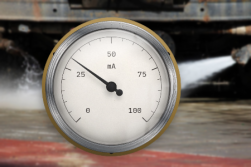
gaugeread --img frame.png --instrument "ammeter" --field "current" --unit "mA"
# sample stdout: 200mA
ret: 30mA
